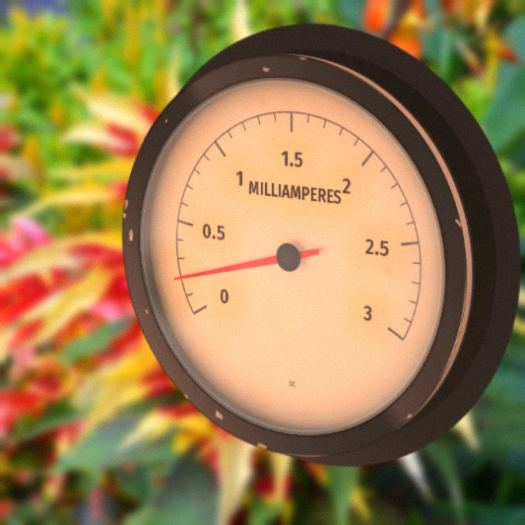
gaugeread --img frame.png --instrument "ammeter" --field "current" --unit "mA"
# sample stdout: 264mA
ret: 0.2mA
